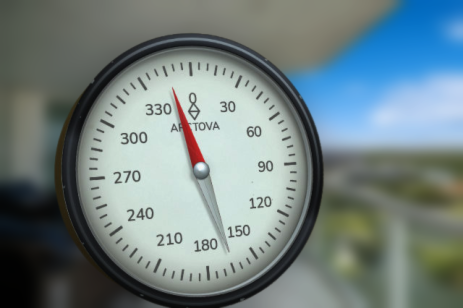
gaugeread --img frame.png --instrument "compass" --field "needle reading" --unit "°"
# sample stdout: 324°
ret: 345°
